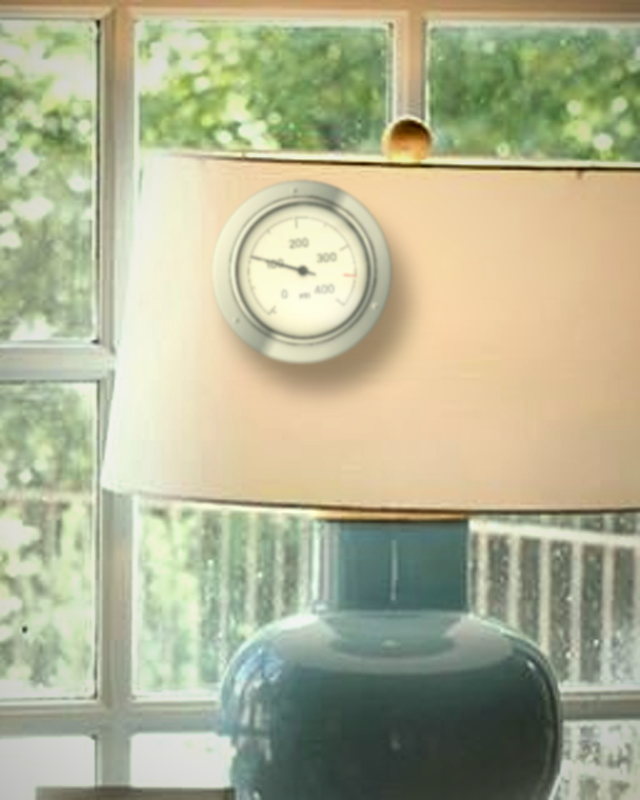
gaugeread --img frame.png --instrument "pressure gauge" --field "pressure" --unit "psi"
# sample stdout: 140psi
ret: 100psi
